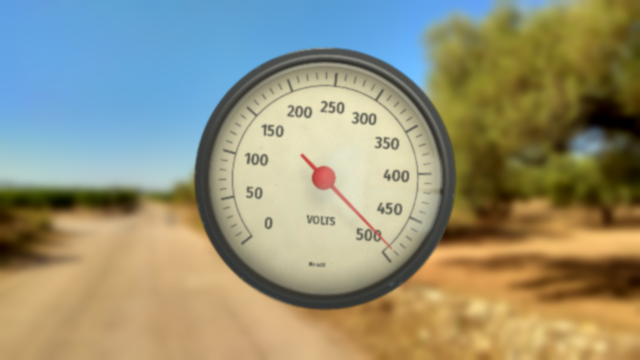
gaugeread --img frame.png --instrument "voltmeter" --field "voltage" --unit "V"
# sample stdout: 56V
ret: 490V
